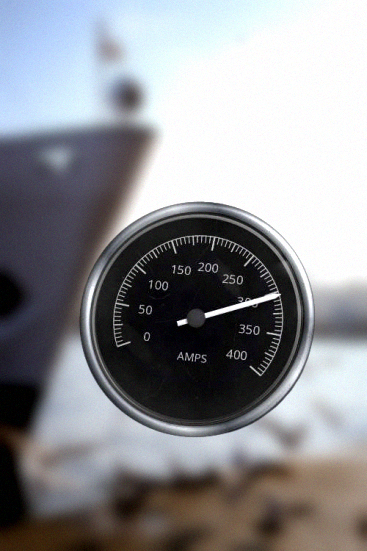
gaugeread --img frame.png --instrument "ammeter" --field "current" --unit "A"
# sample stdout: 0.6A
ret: 305A
